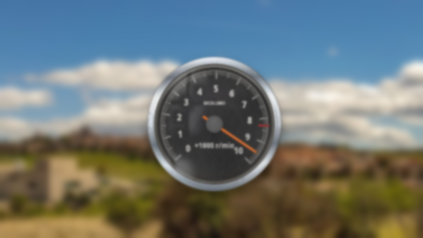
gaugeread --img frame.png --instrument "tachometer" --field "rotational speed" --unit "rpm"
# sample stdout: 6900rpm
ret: 9500rpm
